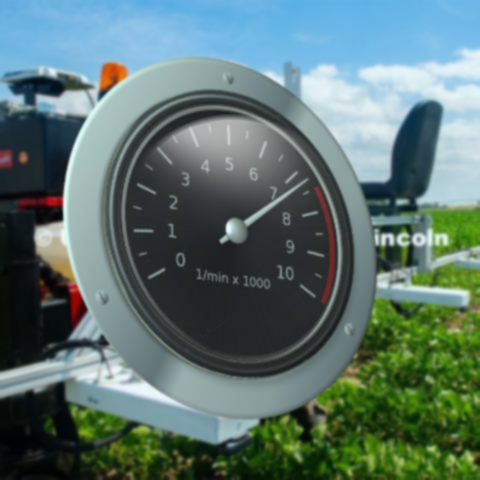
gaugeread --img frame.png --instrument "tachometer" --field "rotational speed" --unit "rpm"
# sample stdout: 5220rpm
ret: 7250rpm
